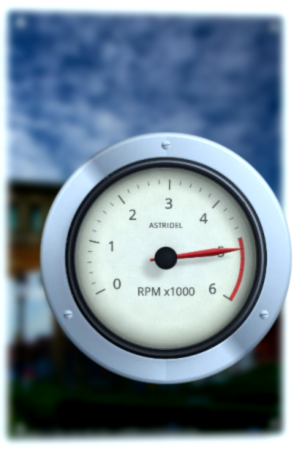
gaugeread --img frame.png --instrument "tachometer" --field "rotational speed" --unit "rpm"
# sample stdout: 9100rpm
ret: 5000rpm
